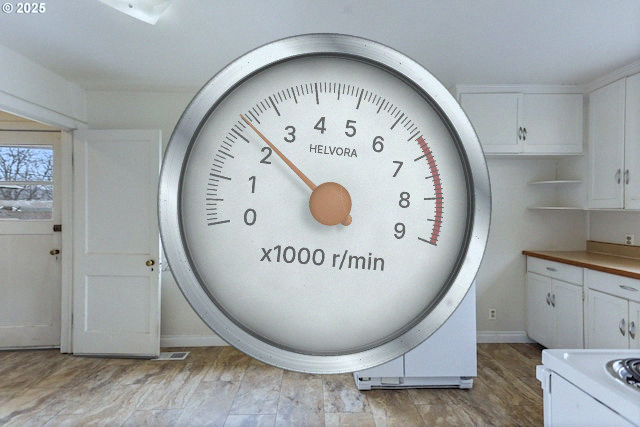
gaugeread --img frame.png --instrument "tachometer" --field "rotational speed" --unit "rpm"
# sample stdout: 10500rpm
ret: 2300rpm
